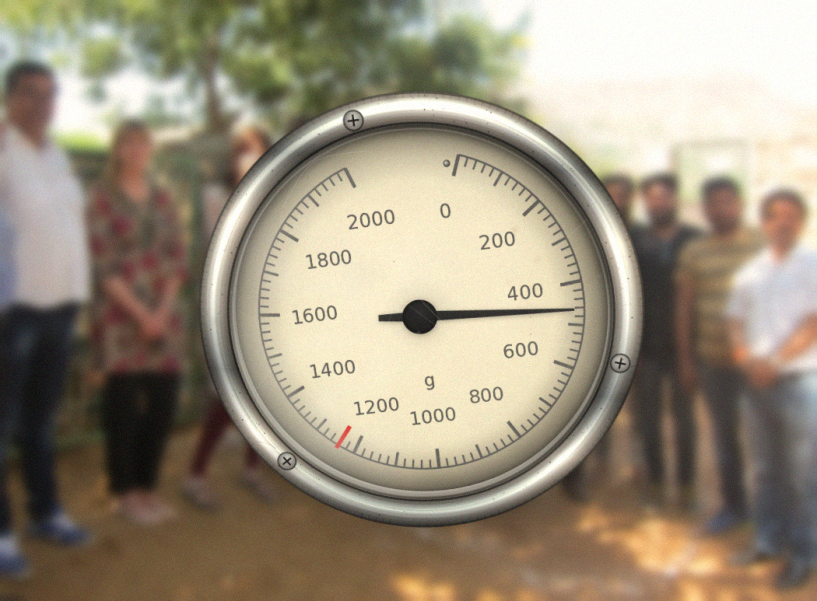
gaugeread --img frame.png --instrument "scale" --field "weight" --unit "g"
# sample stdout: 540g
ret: 460g
